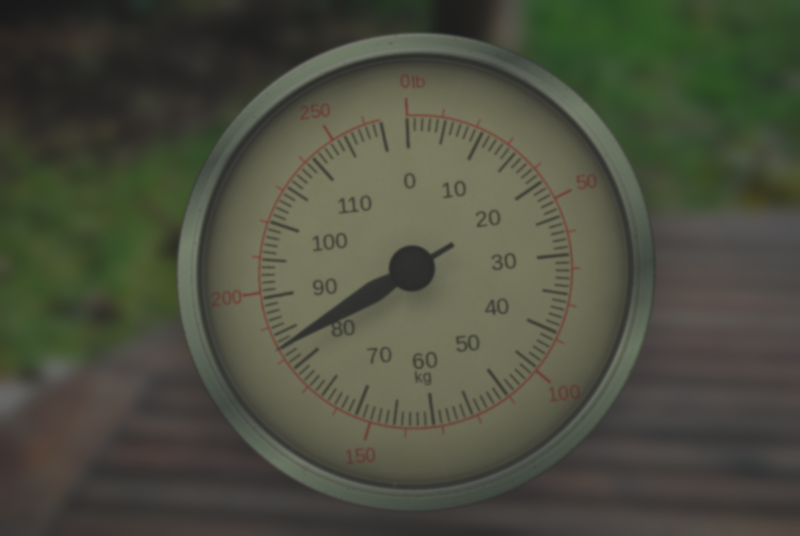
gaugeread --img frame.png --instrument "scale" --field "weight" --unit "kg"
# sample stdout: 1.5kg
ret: 83kg
